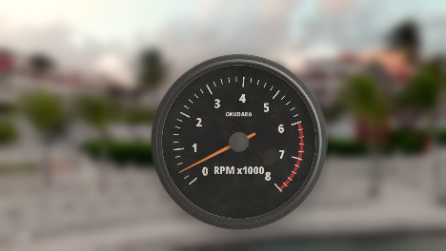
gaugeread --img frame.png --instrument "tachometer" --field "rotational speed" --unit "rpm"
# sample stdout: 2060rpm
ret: 400rpm
